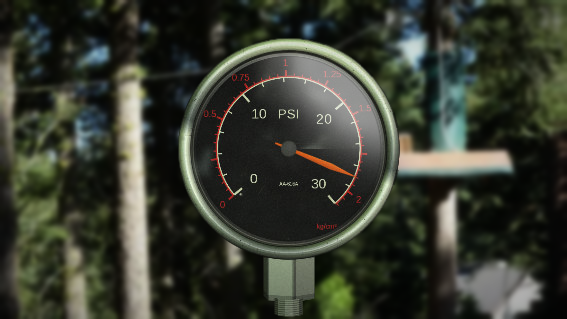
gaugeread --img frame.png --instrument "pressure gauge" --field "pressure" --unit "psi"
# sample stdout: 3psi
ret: 27psi
